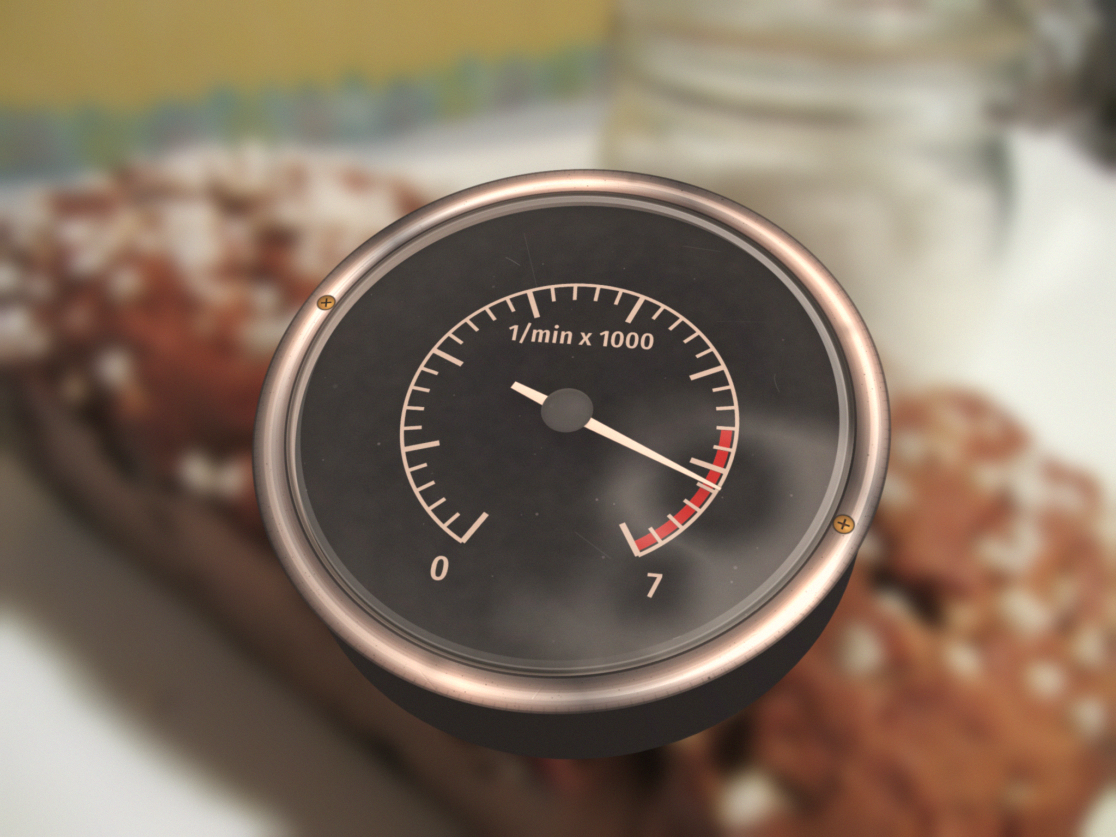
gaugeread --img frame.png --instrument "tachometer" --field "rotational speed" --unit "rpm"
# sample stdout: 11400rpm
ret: 6200rpm
